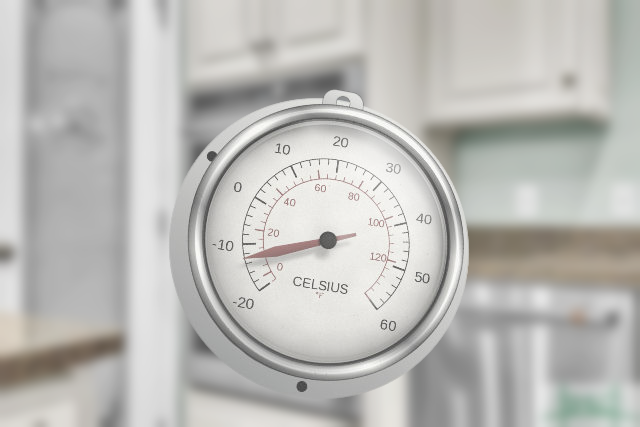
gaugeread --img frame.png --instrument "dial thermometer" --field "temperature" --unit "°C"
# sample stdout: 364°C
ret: -13°C
